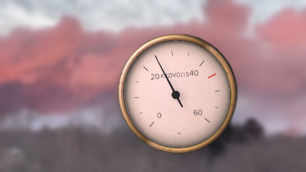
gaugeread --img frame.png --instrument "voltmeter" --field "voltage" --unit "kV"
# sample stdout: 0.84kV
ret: 25kV
